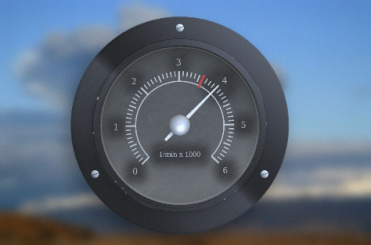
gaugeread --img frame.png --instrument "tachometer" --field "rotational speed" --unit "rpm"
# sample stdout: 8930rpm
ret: 4000rpm
